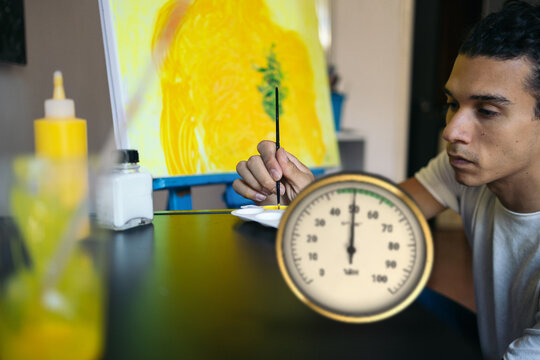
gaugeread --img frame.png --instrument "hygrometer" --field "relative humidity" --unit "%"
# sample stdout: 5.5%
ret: 50%
